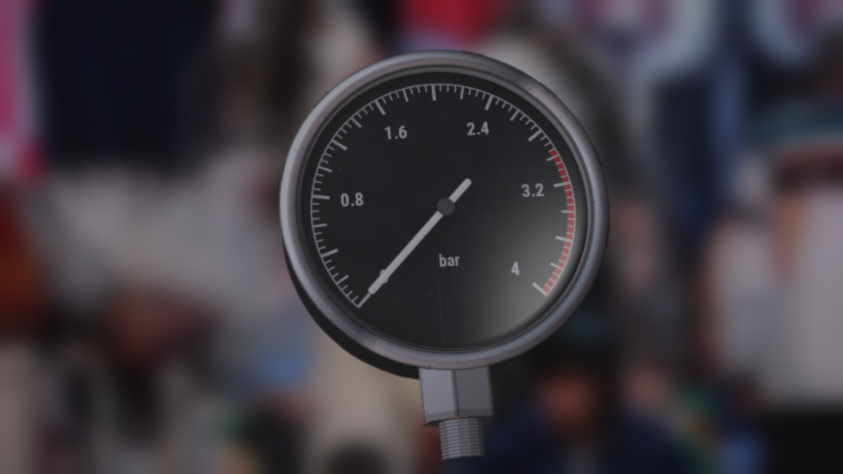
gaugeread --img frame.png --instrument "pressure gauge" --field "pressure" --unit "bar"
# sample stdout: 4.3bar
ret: 0bar
